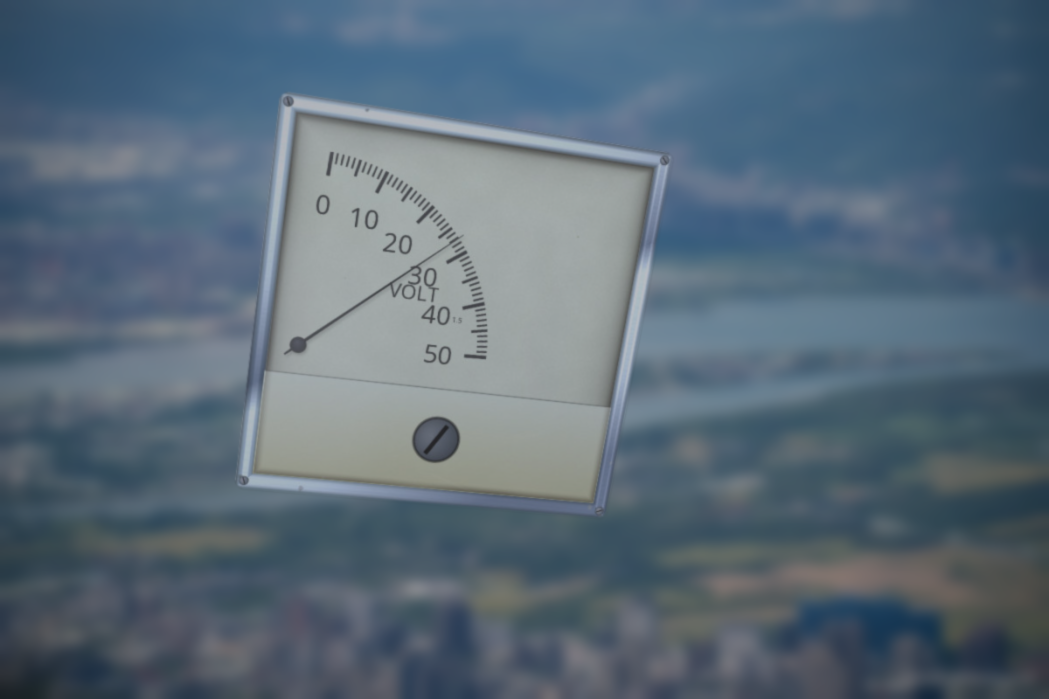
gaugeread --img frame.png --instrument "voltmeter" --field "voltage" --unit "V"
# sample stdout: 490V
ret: 27V
